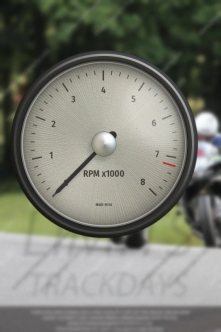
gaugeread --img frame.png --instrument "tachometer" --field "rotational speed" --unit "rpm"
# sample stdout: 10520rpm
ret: 0rpm
